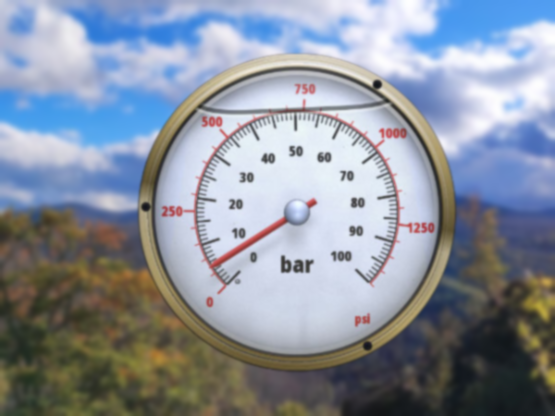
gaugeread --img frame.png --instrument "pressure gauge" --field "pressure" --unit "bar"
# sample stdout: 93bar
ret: 5bar
